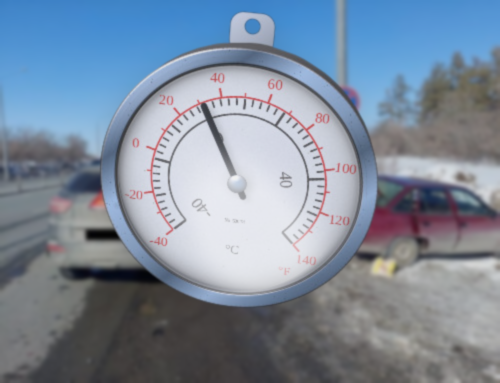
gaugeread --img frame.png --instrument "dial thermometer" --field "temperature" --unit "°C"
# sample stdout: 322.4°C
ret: 0°C
